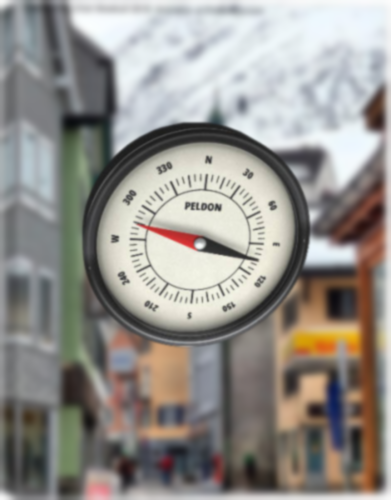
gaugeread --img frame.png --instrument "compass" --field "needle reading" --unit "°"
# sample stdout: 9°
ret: 285°
